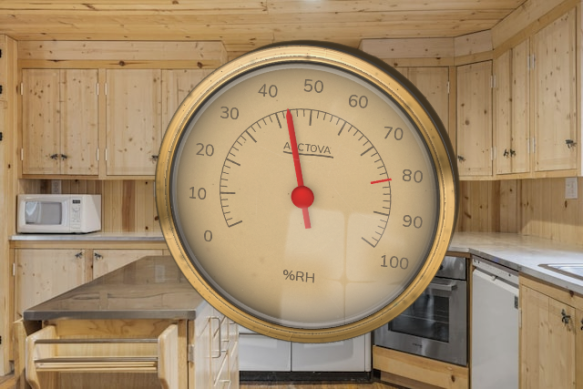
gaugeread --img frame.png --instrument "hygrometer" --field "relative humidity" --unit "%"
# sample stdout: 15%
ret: 44%
